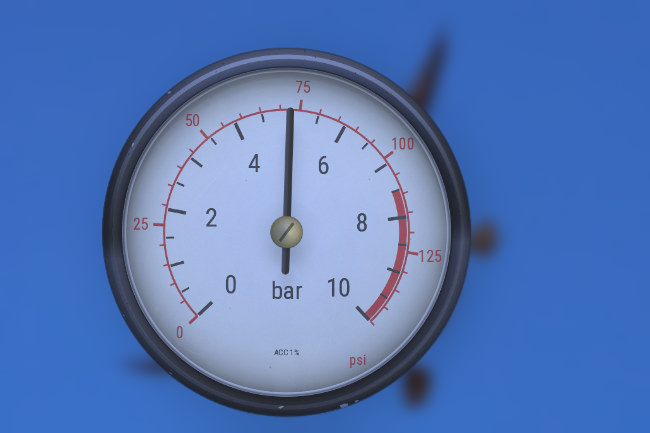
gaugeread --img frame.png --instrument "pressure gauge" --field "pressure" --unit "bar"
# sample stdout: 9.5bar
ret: 5bar
